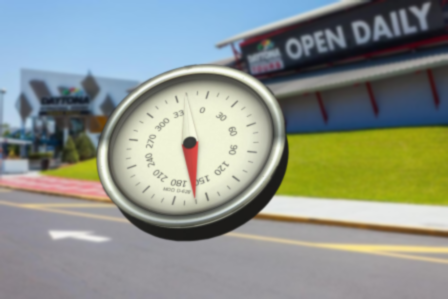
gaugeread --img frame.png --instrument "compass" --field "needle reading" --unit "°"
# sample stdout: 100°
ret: 160°
